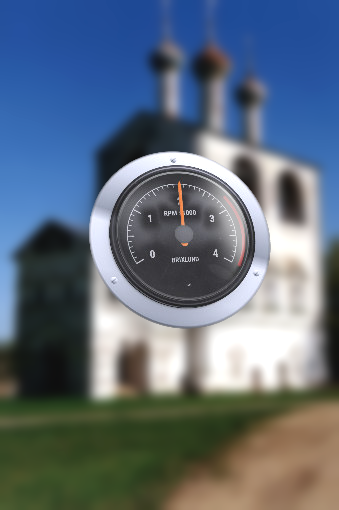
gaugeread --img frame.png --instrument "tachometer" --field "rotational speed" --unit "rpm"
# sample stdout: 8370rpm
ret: 2000rpm
